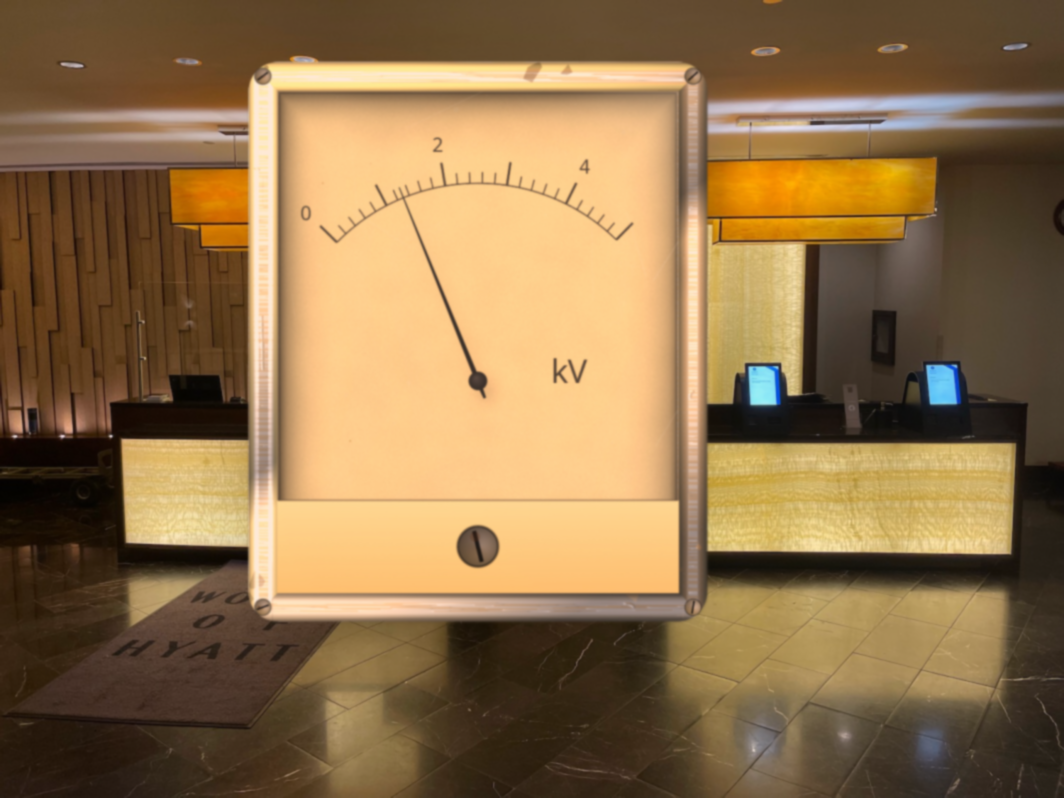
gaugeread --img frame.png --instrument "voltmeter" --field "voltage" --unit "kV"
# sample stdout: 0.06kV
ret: 1.3kV
